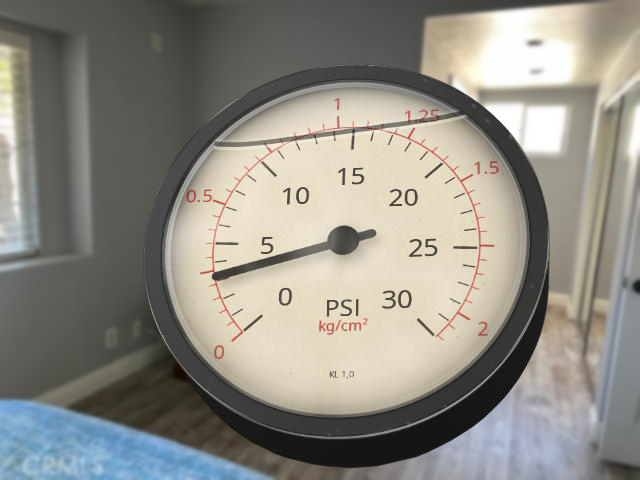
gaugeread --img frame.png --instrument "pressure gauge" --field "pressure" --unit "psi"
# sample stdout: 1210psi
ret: 3psi
